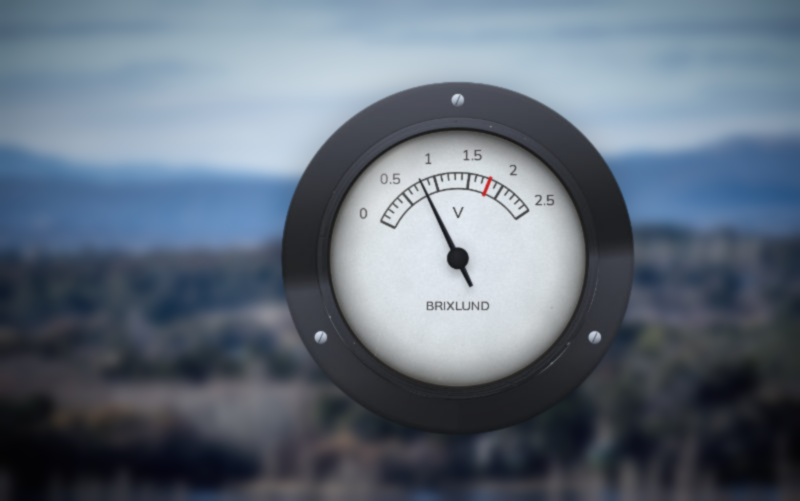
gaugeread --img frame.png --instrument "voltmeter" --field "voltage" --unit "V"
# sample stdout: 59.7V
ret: 0.8V
